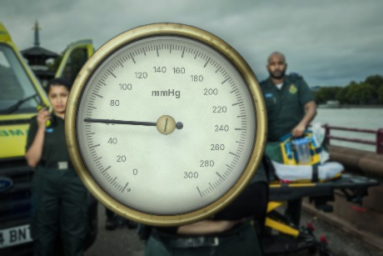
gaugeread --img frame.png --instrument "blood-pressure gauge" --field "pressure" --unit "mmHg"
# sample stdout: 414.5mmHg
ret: 60mmHg
